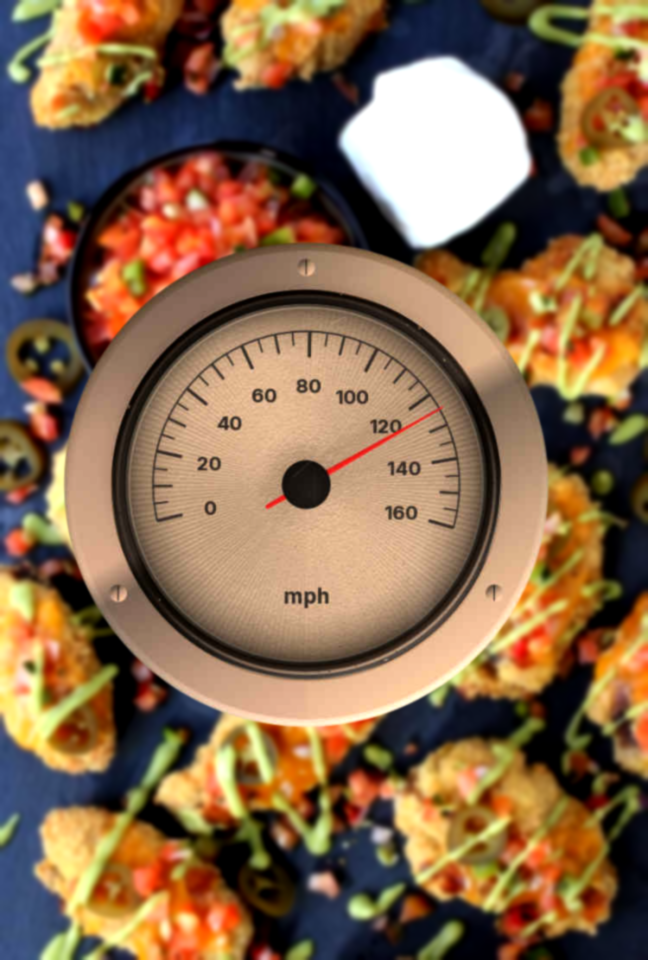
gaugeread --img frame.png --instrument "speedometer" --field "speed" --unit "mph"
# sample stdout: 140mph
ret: 125mph
